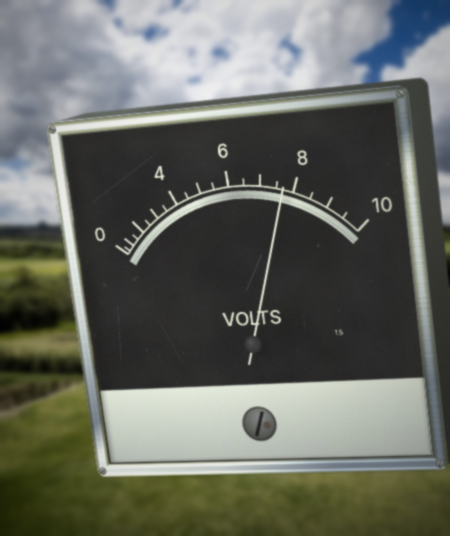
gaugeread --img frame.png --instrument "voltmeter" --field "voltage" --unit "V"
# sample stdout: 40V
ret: 7.75V
